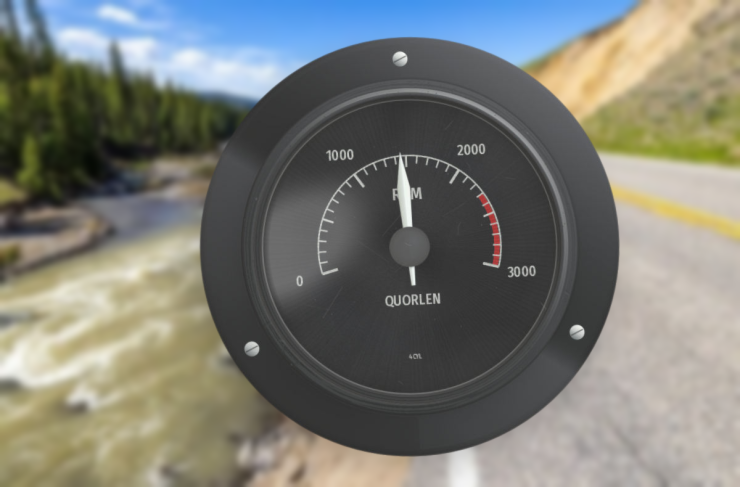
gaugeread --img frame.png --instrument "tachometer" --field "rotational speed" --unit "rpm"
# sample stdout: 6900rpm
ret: 1450rpm
